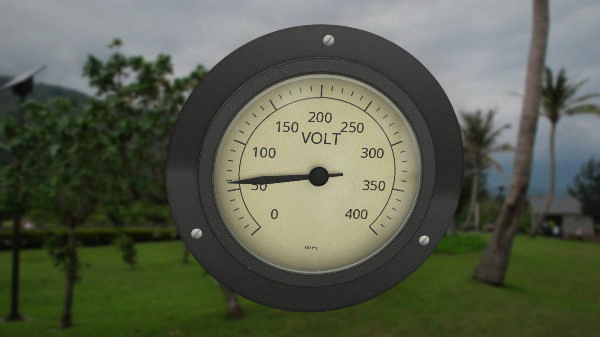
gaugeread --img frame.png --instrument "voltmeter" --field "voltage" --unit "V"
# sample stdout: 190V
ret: 60V
